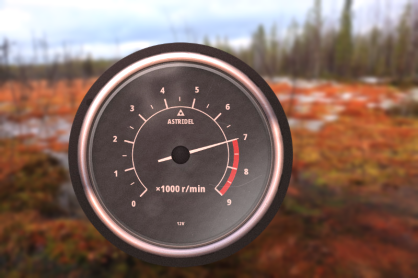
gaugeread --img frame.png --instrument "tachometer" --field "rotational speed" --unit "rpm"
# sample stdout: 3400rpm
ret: 7000rpm
